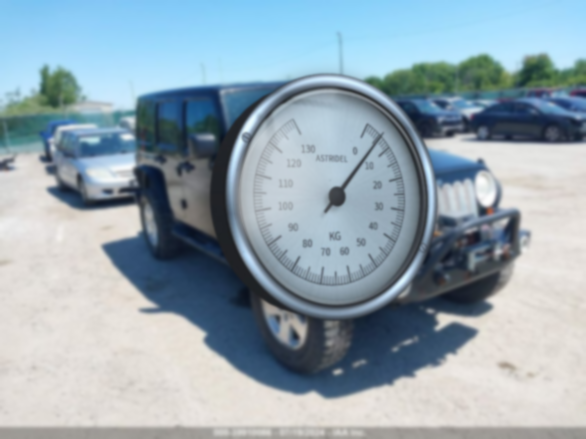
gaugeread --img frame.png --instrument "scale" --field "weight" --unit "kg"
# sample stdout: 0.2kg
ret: 5kg
